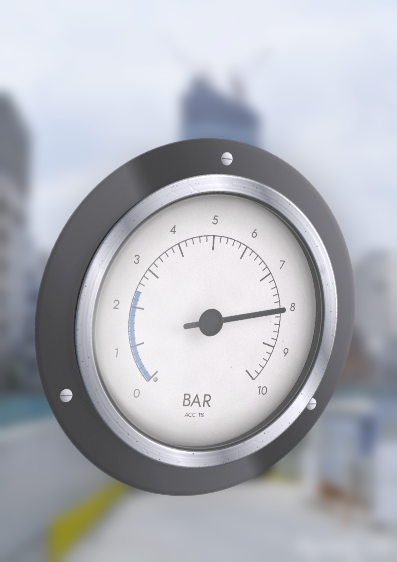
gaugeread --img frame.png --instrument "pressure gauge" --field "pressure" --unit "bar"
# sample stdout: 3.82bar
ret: 8bar
